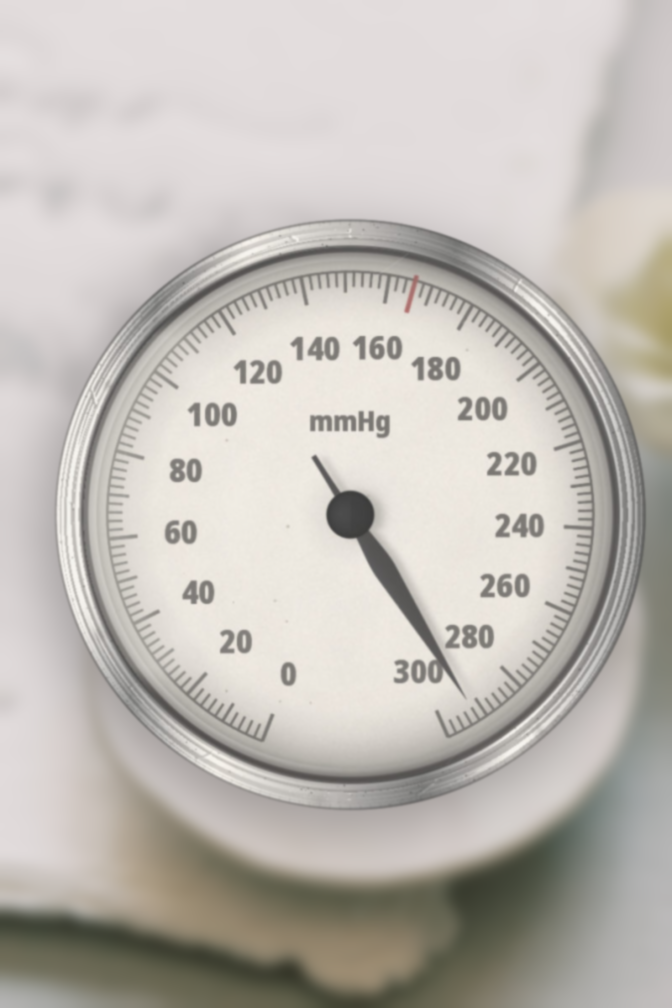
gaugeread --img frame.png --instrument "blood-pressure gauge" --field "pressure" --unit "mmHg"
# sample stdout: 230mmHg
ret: 292mmHg
